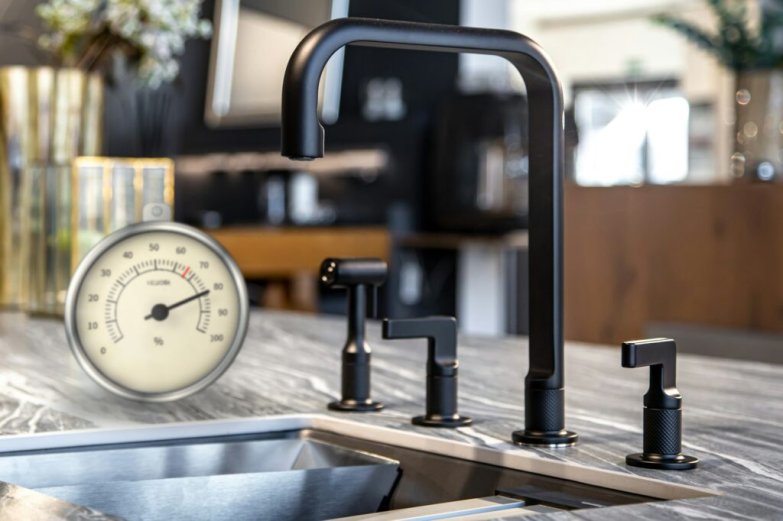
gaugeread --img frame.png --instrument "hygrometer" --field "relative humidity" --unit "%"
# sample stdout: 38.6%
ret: 80%
